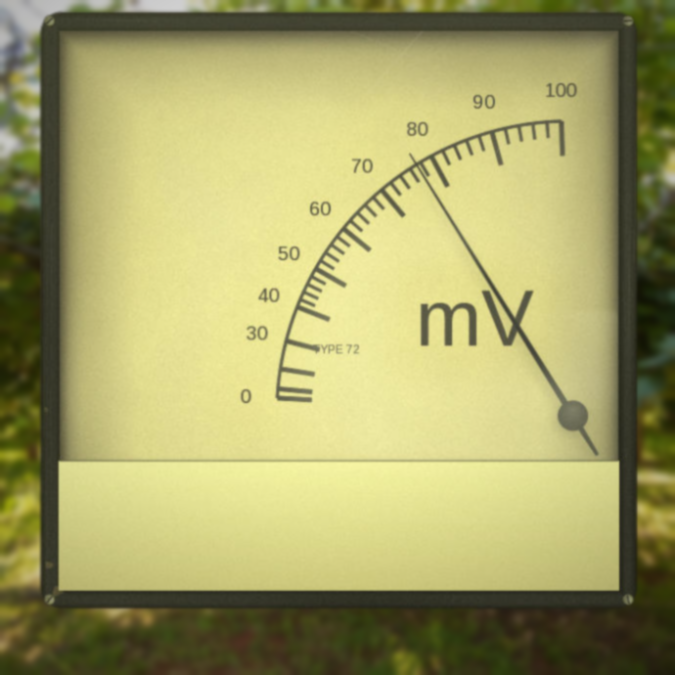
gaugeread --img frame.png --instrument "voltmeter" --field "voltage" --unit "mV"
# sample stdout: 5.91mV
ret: 77mV
